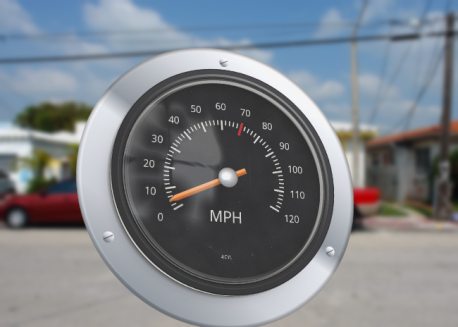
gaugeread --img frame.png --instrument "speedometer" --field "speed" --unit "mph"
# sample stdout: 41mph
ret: 4mph
